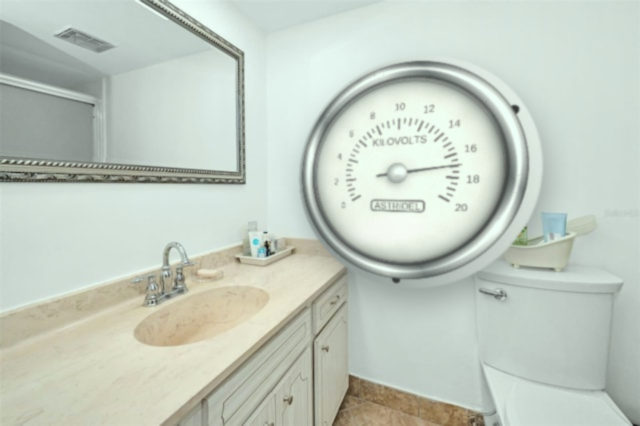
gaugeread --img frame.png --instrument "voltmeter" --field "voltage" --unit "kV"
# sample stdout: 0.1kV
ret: 17kV
